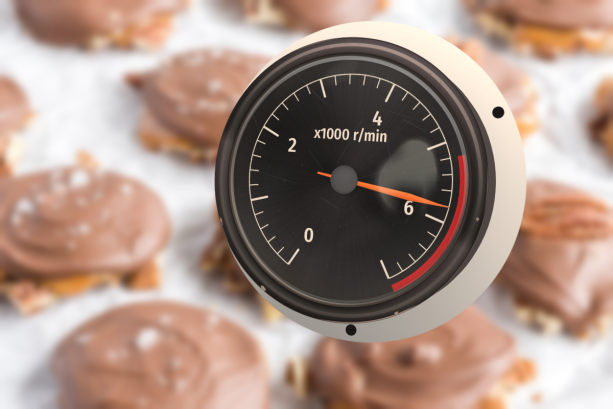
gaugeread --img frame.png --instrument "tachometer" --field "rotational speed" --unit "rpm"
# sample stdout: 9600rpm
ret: 5800rpm
